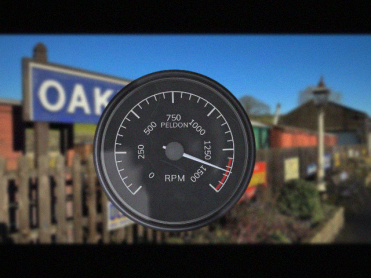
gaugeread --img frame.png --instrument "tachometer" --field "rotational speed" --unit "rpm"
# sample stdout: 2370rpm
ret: 1375rpm
